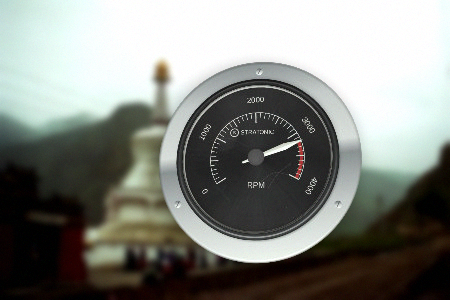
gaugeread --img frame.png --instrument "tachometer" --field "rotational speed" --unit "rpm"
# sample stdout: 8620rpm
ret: 3200rpm
